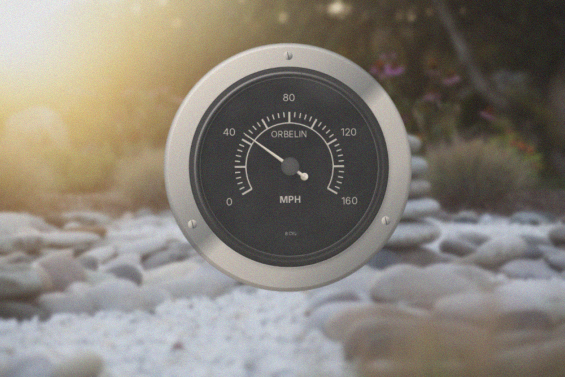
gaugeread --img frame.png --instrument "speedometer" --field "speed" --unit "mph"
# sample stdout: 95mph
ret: 44mph
